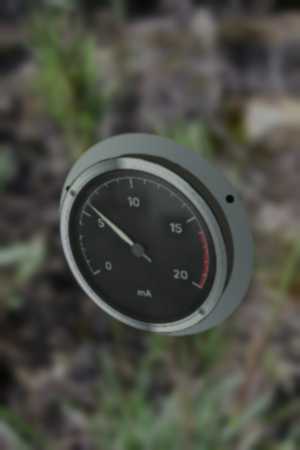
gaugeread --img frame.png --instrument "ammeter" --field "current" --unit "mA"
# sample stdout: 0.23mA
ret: 6mA
